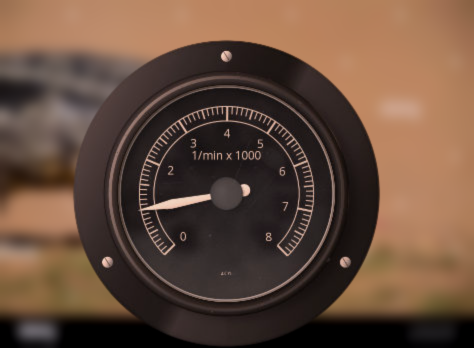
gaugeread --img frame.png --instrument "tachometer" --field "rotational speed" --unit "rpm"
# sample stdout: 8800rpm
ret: 1000rpm
